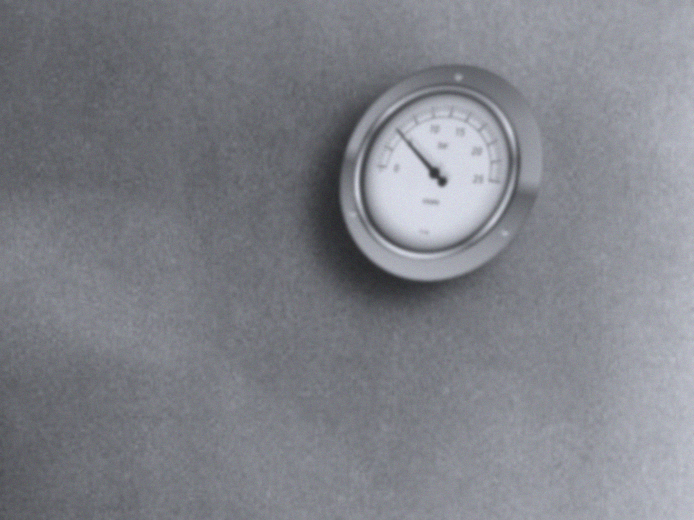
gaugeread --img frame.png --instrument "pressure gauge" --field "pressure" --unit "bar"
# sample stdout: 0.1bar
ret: 5bar
